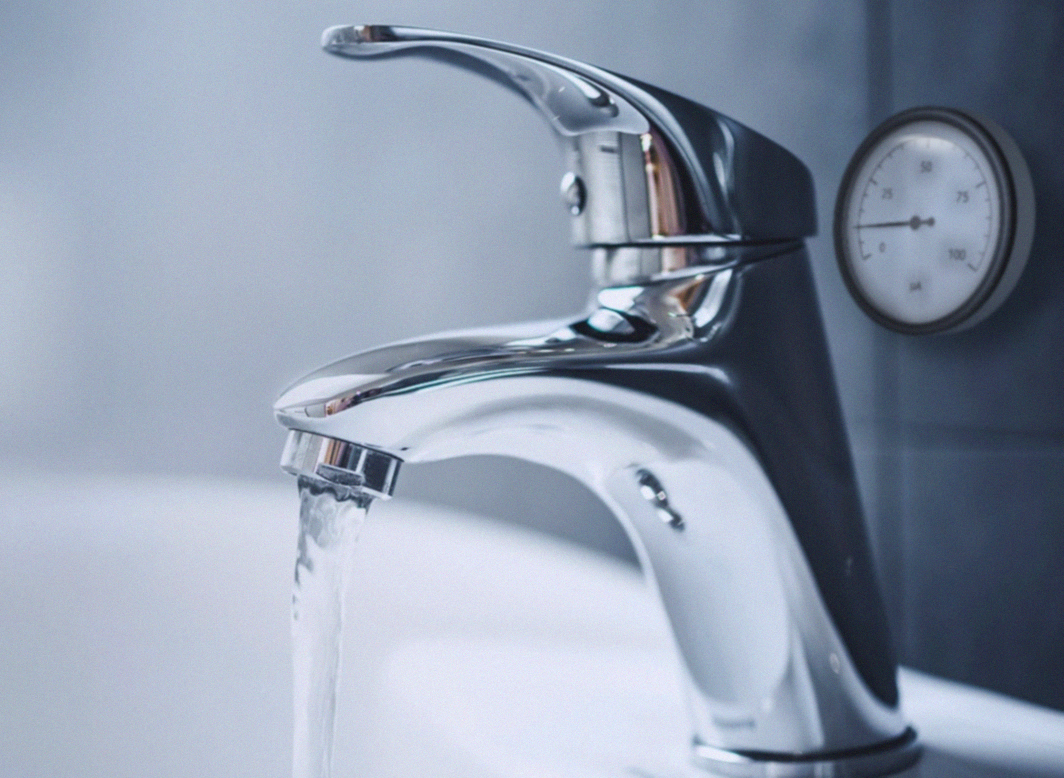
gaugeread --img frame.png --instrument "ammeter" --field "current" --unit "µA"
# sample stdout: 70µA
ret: 10µA
